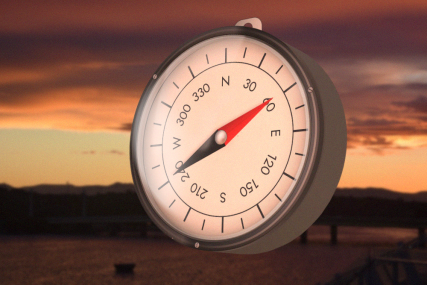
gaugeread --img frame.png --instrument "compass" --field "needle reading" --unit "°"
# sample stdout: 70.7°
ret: 60°
